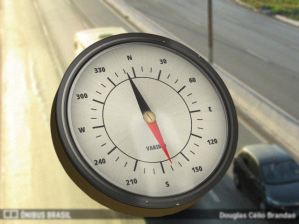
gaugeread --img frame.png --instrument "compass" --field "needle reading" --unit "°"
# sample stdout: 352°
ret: 170°
